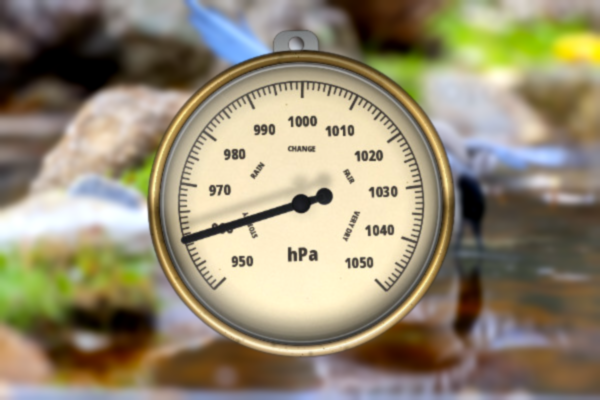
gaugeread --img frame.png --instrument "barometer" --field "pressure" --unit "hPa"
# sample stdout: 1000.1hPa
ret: 960hPa
